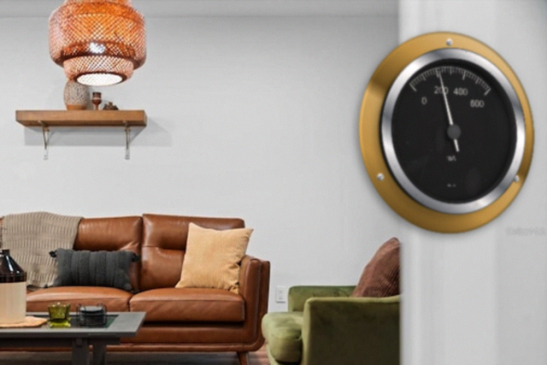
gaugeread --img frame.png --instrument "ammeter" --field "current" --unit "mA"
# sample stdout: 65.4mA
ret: 200mA
